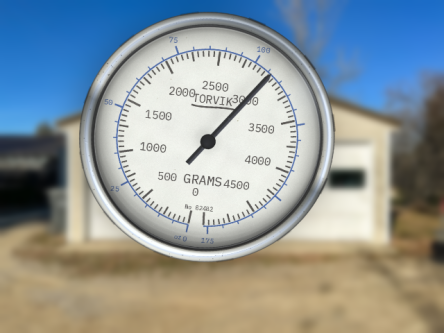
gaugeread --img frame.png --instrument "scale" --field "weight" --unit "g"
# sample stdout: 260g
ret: 3000g
